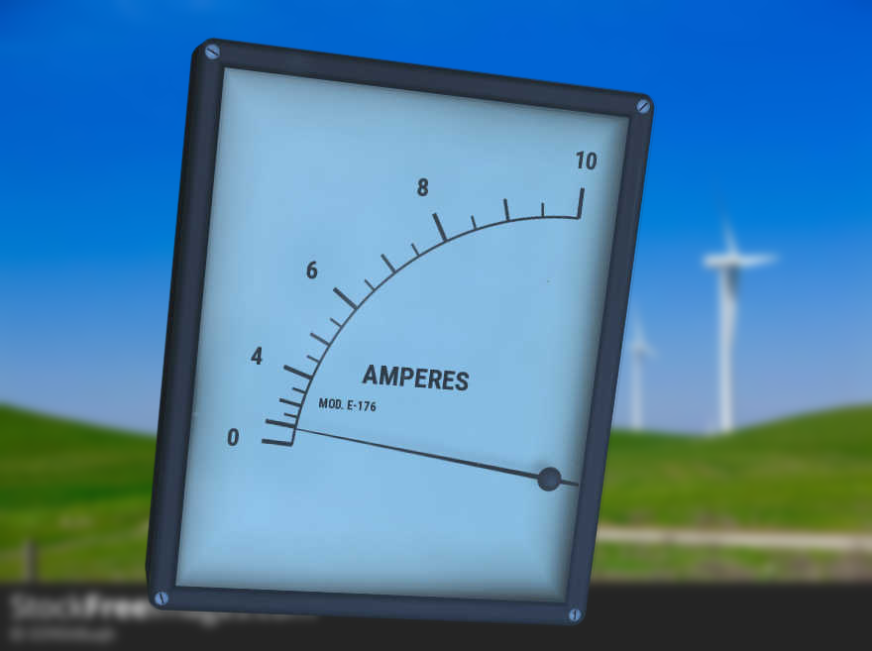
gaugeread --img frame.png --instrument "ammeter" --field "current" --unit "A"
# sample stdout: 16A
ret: 2A
